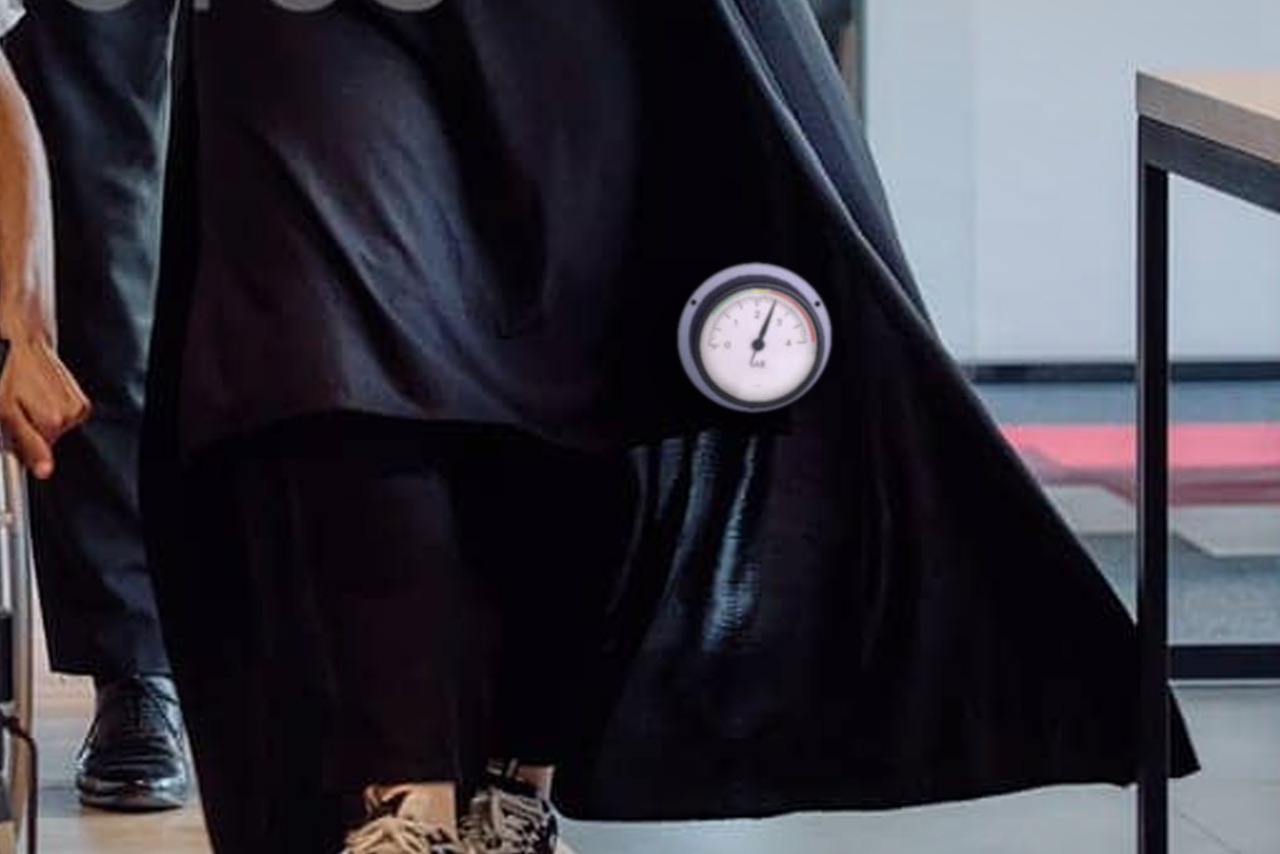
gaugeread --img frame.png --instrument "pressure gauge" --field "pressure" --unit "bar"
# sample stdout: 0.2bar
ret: 2.5bar
